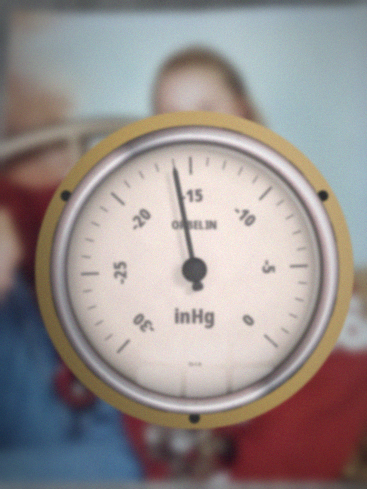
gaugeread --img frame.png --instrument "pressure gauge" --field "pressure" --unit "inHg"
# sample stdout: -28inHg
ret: -16inHg
